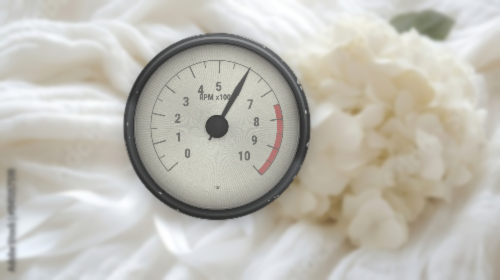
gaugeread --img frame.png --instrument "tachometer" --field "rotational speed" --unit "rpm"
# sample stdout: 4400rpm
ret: 6000rpm
